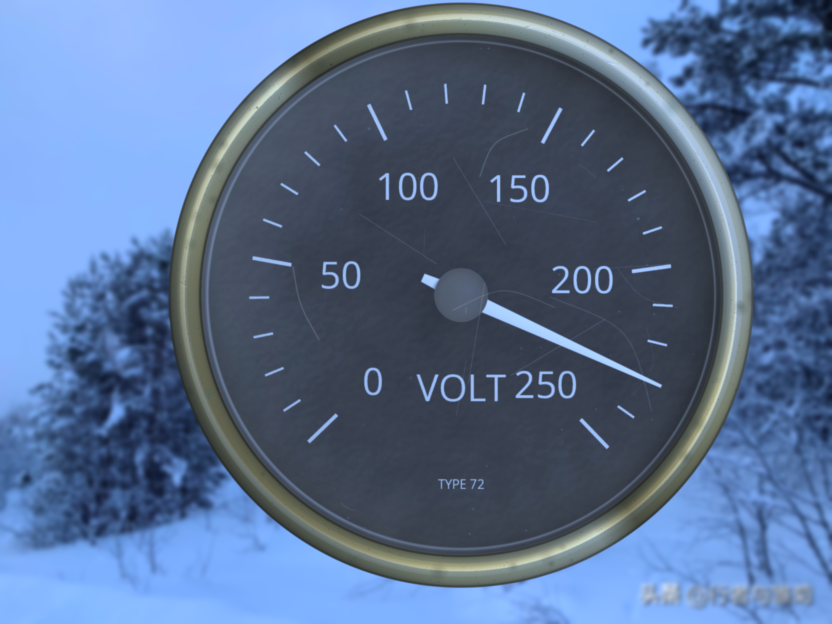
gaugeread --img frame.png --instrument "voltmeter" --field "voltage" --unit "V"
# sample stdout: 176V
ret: 230V
